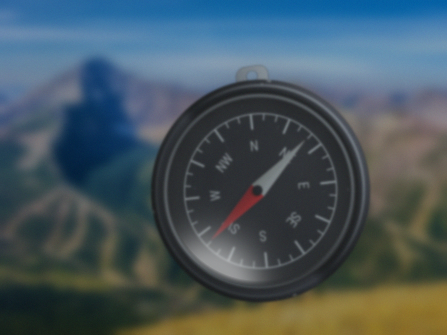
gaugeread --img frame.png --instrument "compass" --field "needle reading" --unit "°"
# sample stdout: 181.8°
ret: 230°
